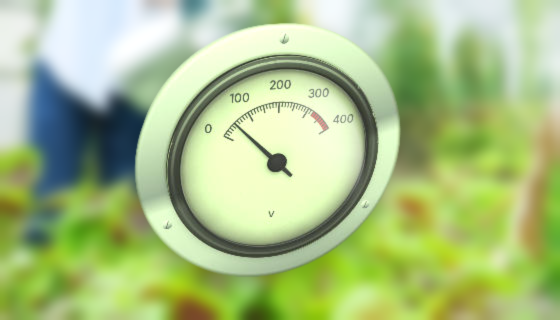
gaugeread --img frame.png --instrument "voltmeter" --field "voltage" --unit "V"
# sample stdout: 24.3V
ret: 50V
